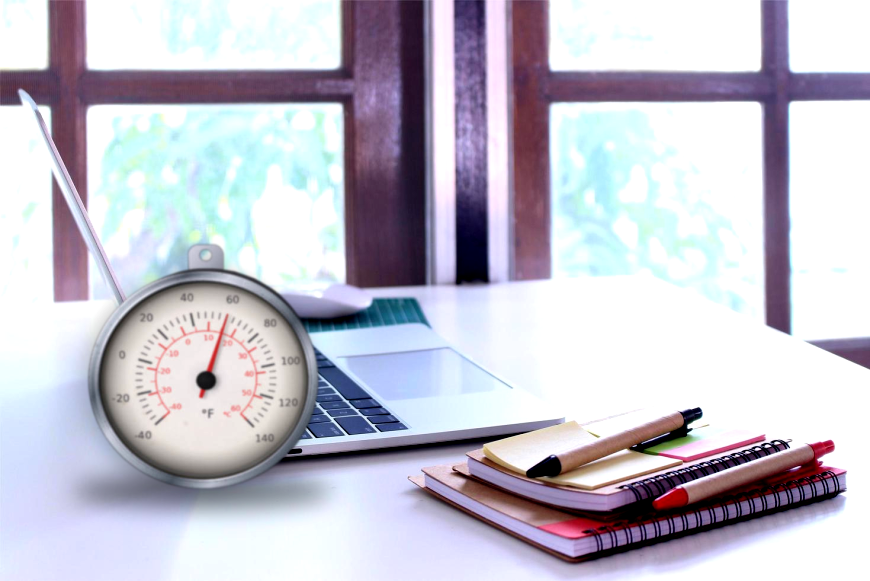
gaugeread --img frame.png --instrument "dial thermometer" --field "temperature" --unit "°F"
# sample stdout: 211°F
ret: 60°F
